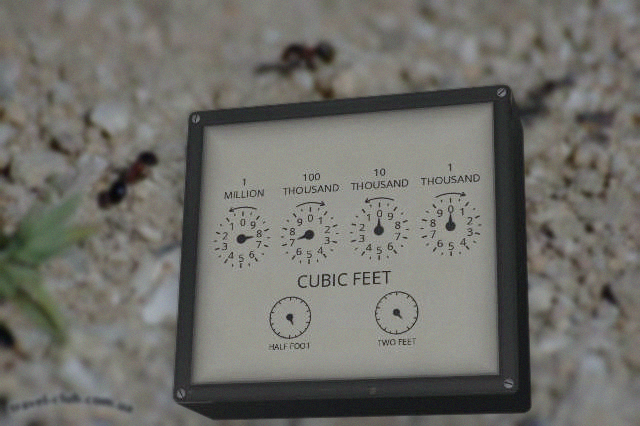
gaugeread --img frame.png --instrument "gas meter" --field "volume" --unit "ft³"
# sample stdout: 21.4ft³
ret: 770000ft³
